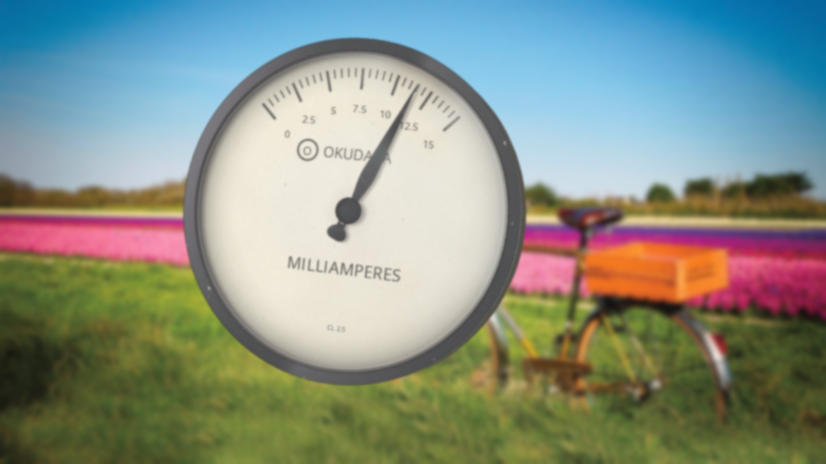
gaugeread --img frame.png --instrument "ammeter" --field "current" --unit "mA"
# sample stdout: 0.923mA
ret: 11.5mA
